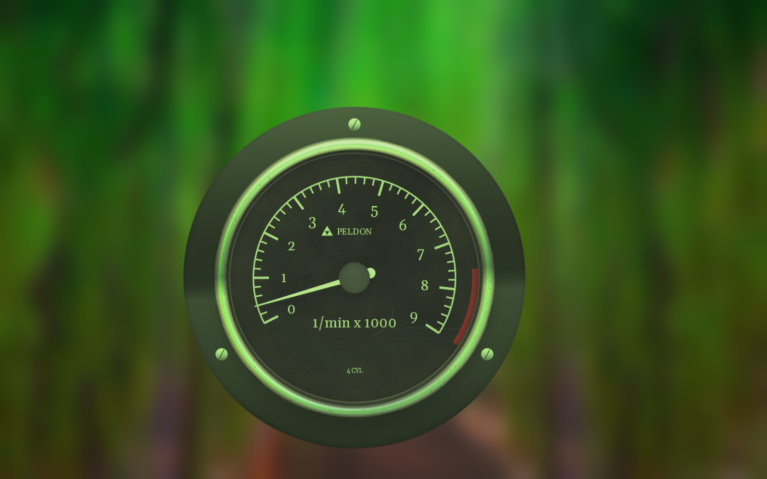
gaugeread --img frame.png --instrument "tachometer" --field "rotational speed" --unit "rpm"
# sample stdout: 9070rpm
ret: 400rpm
